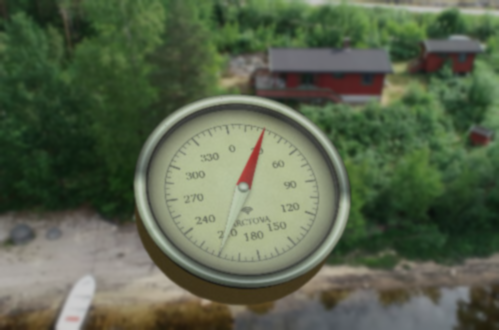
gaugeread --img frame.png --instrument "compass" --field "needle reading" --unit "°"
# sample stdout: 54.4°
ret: 30°
